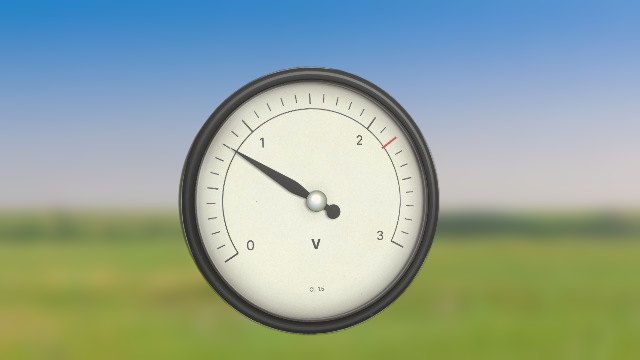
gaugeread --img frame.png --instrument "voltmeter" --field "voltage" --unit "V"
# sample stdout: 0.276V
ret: 0.8V
